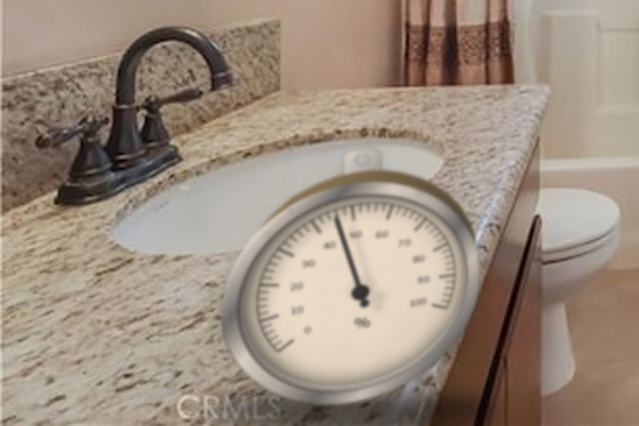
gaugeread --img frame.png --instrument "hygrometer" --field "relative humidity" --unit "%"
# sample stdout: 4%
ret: 46%
